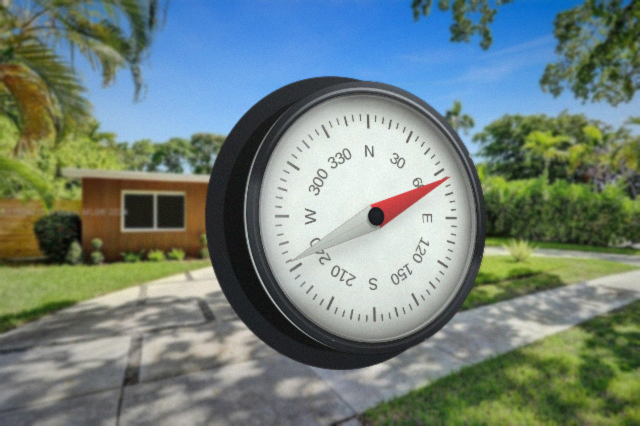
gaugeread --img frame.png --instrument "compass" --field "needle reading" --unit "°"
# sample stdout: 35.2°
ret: 65°
